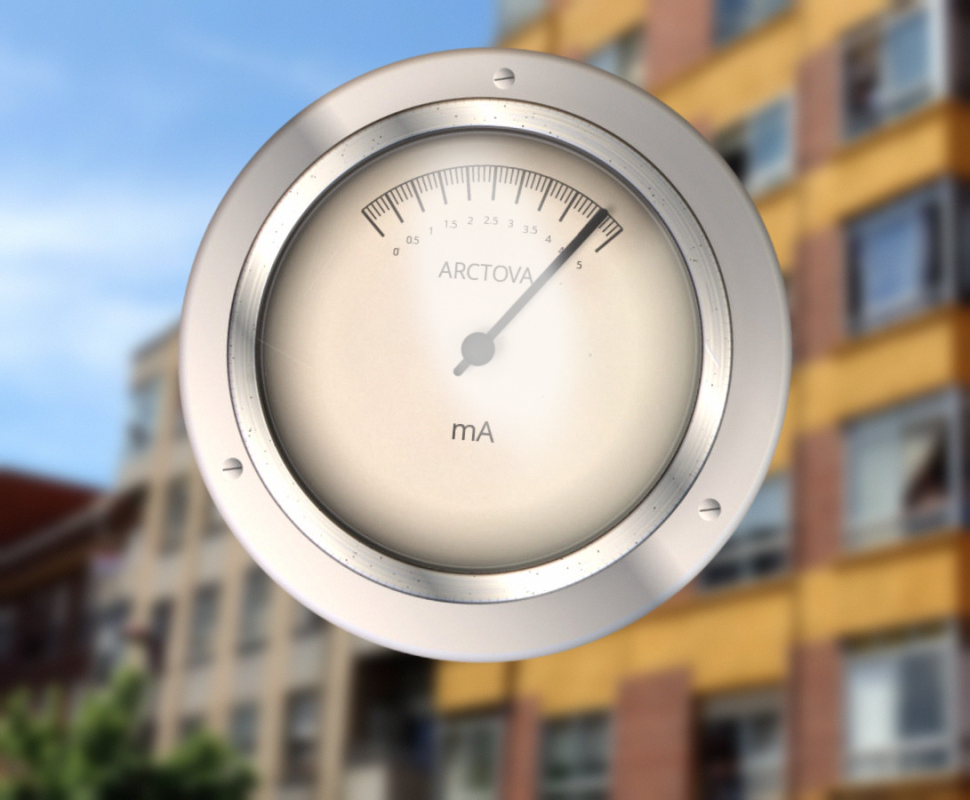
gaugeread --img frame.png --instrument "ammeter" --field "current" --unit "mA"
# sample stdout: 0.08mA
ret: 4.6mA
